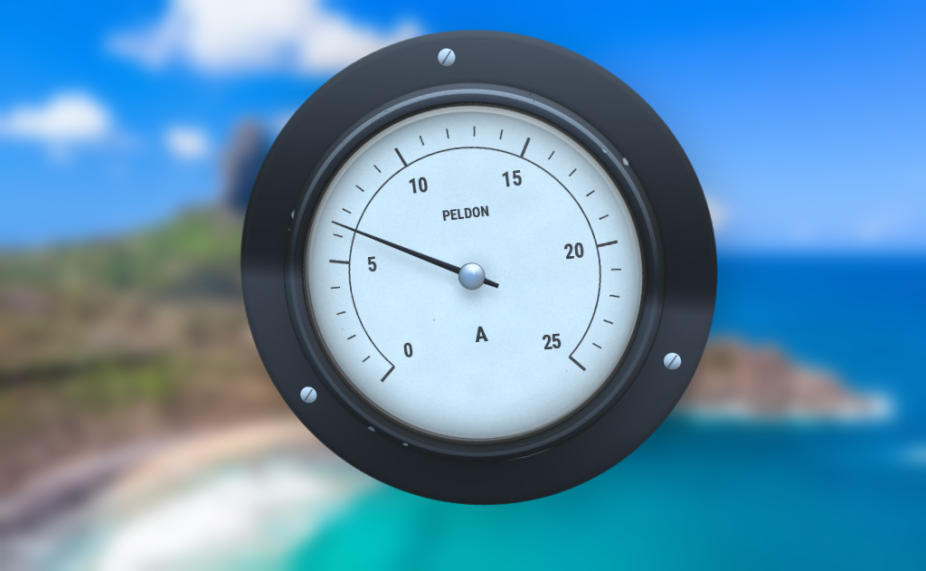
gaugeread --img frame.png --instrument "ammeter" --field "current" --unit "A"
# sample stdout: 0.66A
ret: 6.5A
